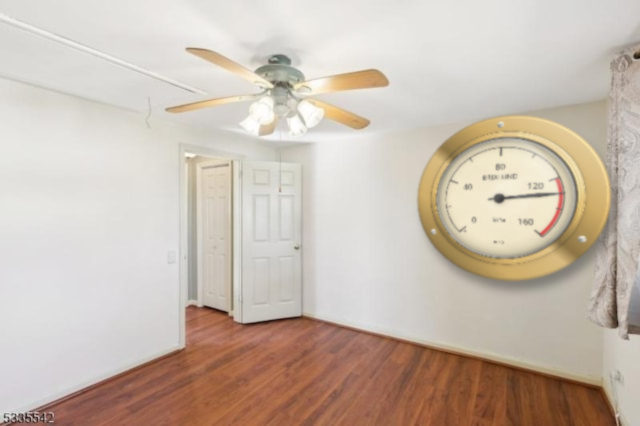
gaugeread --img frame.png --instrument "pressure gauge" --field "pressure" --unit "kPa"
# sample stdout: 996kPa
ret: 130kPa
